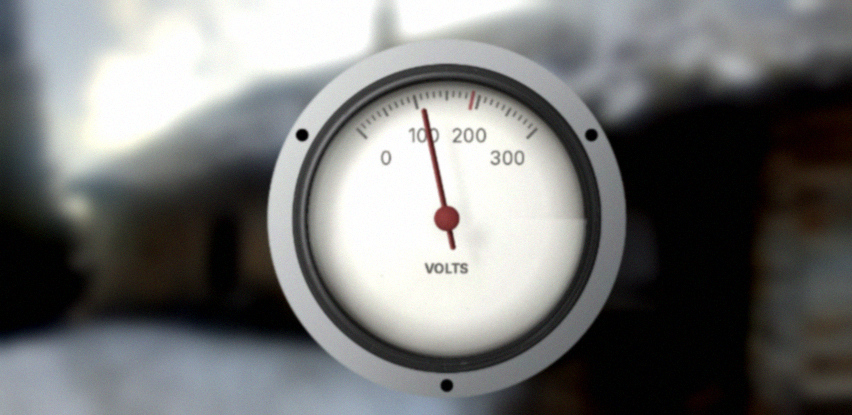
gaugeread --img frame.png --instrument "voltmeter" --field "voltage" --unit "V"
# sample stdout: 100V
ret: 110V
